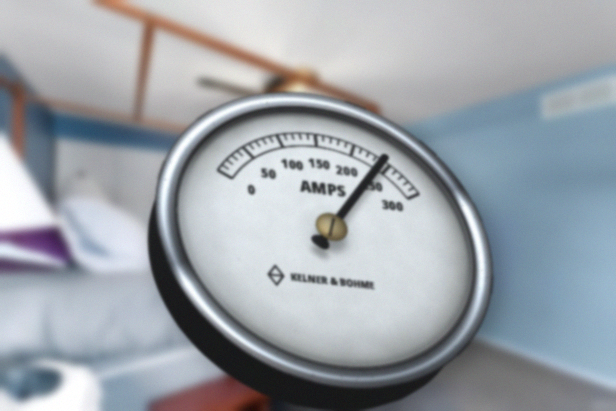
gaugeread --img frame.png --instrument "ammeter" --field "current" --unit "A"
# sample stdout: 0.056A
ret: 240A
